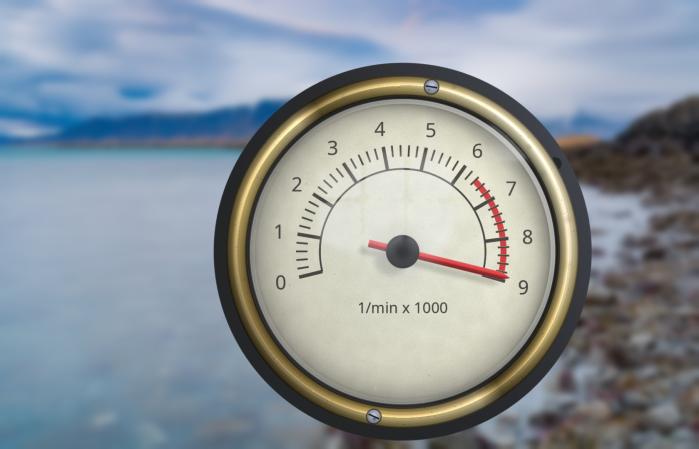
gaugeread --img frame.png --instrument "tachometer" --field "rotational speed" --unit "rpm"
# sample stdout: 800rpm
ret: 8900rpm
